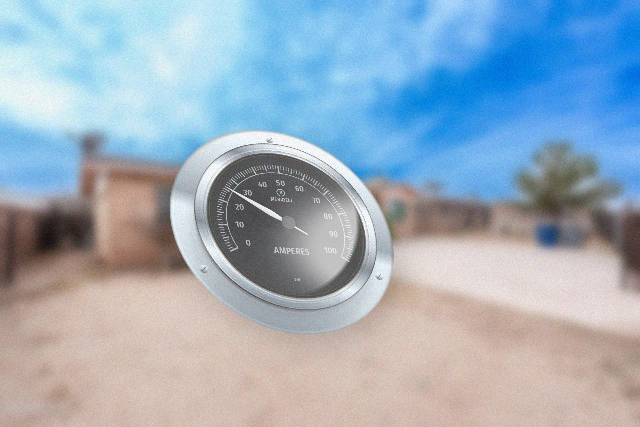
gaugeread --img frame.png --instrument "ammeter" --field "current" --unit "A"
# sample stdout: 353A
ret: 25A
